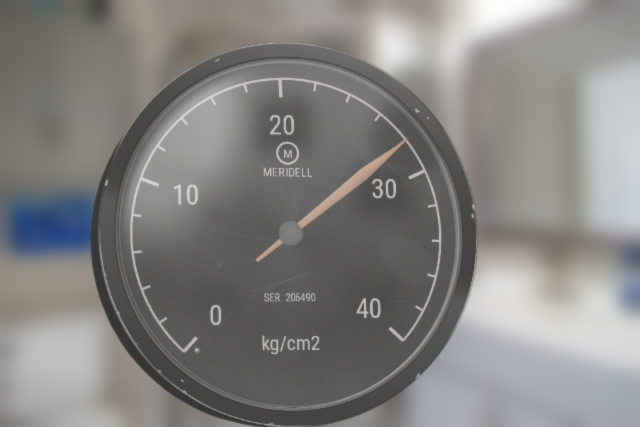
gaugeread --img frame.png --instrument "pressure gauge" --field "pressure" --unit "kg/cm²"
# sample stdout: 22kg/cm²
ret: 28kg/cm²
